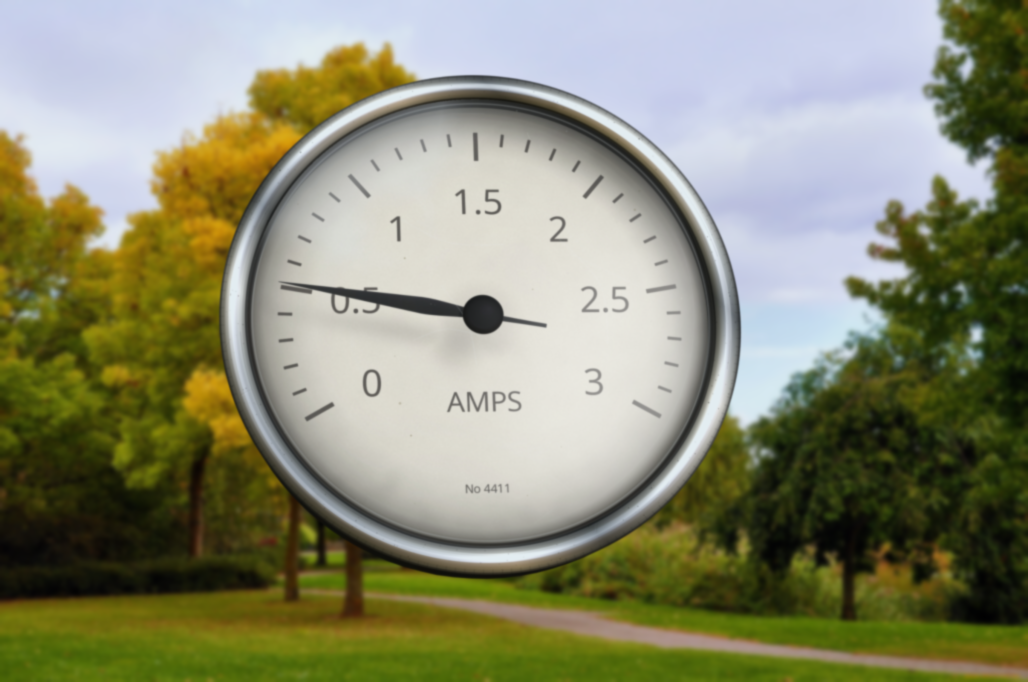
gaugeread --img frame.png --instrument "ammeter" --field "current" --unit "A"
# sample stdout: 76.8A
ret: 0.5A
